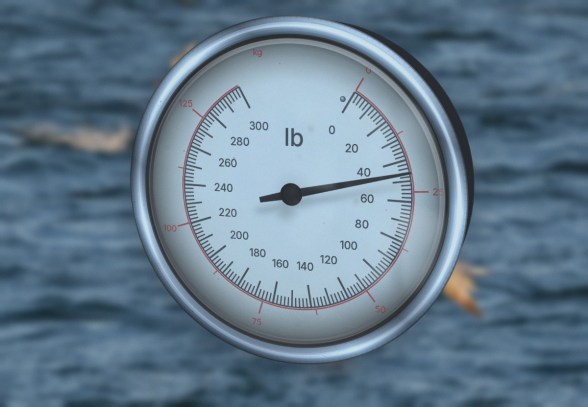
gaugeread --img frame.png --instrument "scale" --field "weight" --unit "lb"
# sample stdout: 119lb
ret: 46lb
